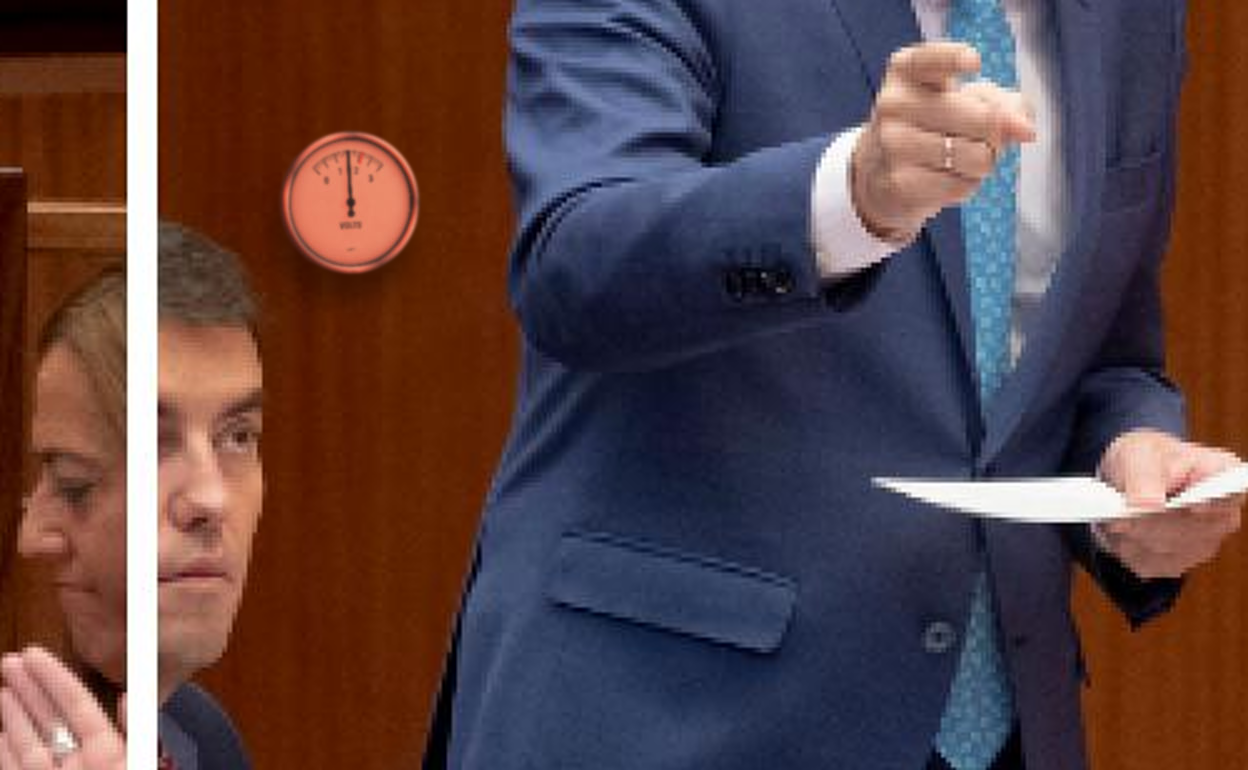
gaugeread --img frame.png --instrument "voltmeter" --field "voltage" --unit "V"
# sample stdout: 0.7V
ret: 1.5V
